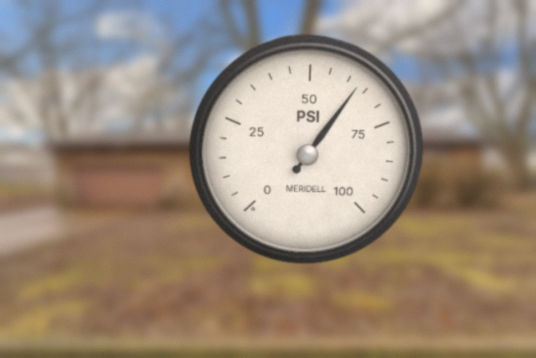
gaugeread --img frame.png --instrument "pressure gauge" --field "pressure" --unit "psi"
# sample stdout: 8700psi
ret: 62.5psi
